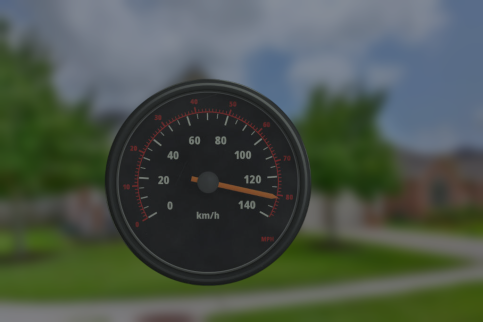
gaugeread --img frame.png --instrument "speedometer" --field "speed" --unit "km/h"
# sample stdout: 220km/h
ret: 130km/h
